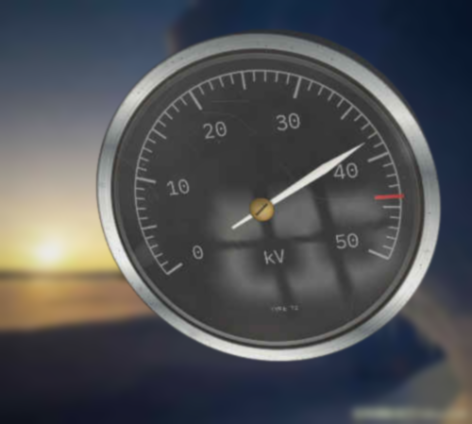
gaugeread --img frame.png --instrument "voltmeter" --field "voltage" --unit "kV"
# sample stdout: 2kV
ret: 38kV
